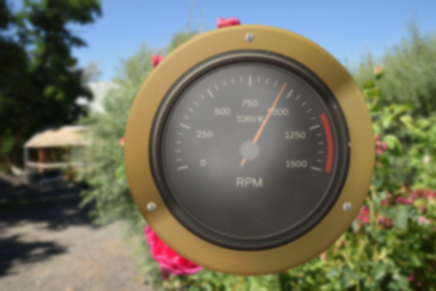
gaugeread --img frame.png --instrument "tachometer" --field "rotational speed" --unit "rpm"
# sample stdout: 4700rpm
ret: 950rpm
